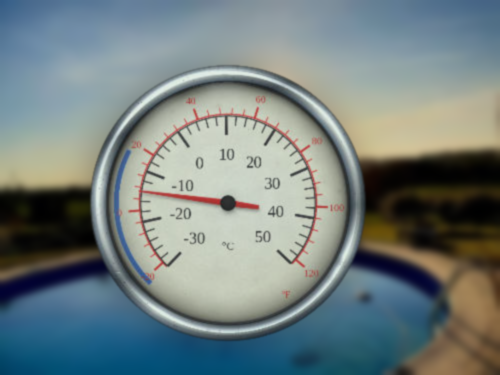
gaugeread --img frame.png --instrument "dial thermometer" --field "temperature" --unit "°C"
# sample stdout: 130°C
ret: -14°C
